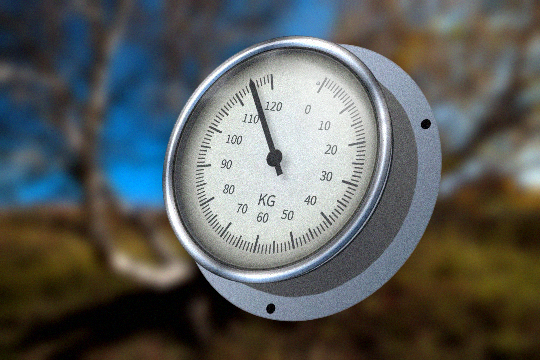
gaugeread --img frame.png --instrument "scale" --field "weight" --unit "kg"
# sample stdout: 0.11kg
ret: 115kg
